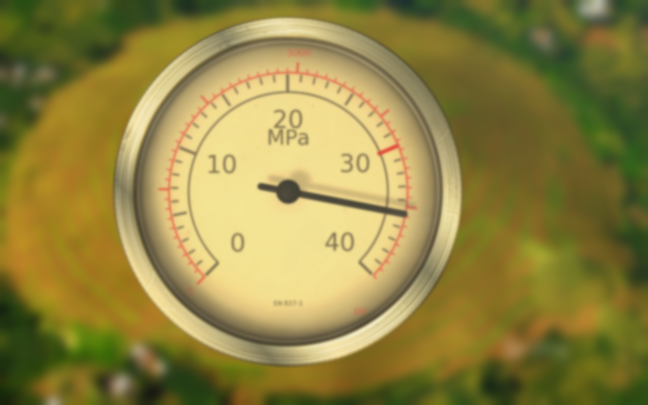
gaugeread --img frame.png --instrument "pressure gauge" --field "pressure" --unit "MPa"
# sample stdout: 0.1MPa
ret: 35MPa
